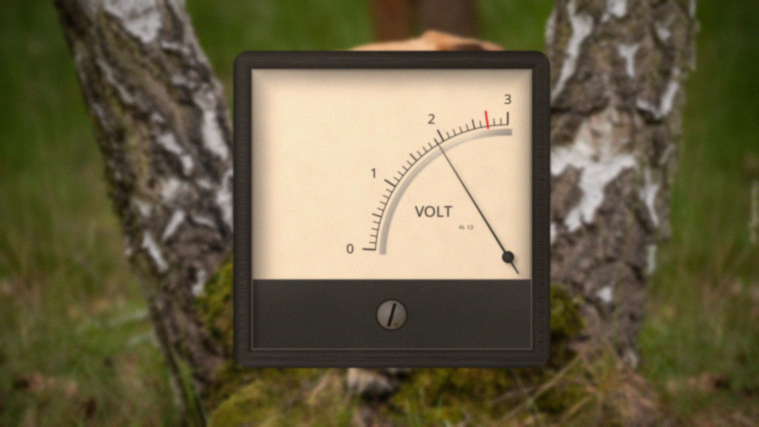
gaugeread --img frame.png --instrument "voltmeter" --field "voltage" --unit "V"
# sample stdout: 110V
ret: 1.9V
